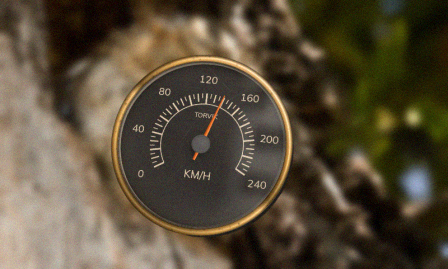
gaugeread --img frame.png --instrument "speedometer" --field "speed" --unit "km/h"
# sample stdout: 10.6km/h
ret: 140km/h
